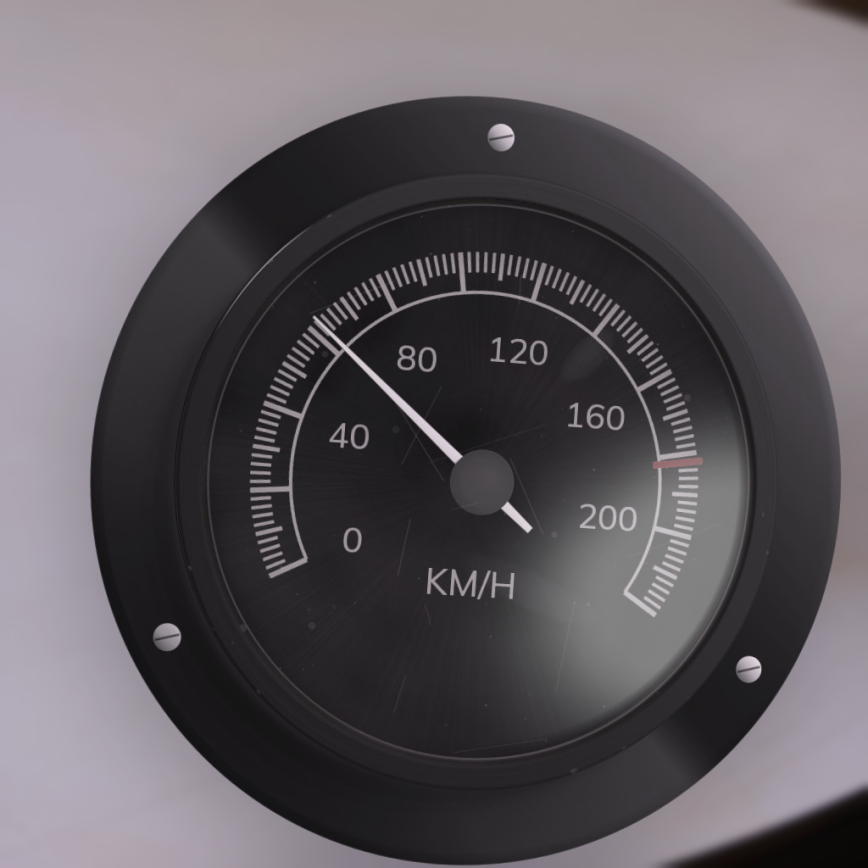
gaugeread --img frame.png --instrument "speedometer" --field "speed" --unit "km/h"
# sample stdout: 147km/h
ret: 62km/h
